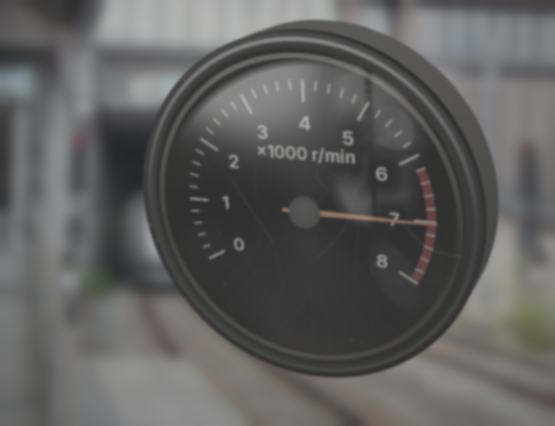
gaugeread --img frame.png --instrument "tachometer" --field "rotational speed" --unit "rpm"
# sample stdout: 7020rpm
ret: 7000rpm
